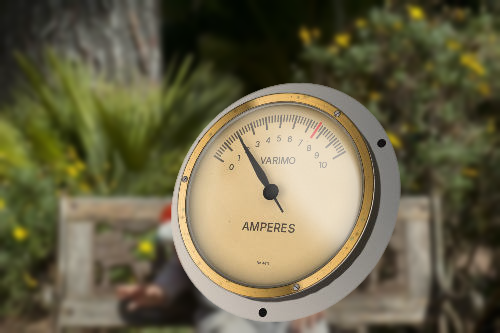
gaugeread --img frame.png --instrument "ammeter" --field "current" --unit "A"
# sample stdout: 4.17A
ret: 2A
